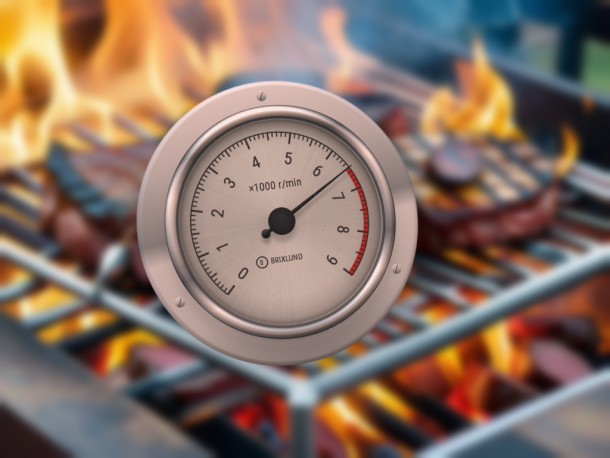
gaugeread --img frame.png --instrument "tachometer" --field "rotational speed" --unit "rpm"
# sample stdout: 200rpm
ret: 6500rpm
